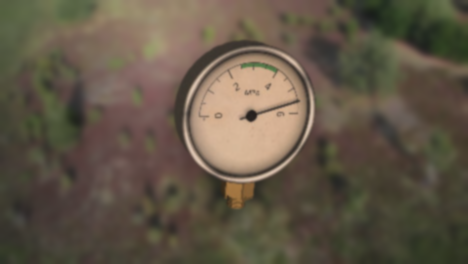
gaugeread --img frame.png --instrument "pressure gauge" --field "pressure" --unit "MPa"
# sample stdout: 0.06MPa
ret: 5.5MPa
